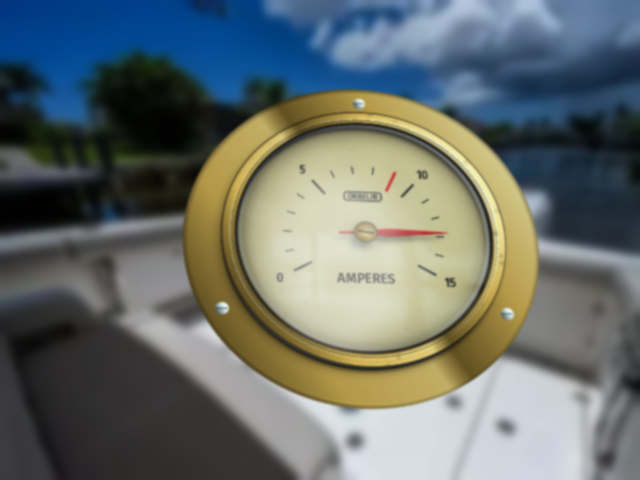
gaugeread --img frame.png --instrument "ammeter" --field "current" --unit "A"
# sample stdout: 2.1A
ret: 13A
